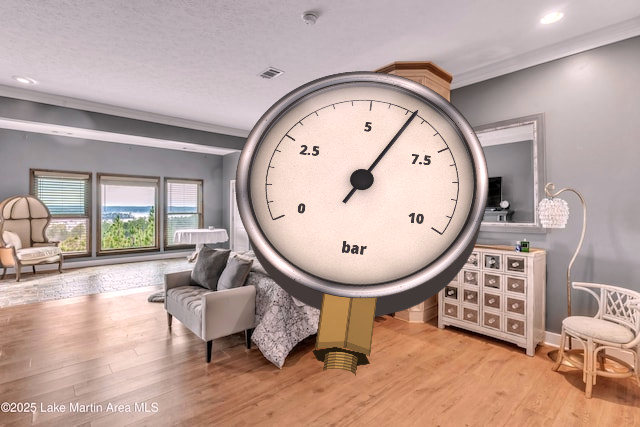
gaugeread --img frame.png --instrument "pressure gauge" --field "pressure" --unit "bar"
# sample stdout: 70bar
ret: 6.25bar
